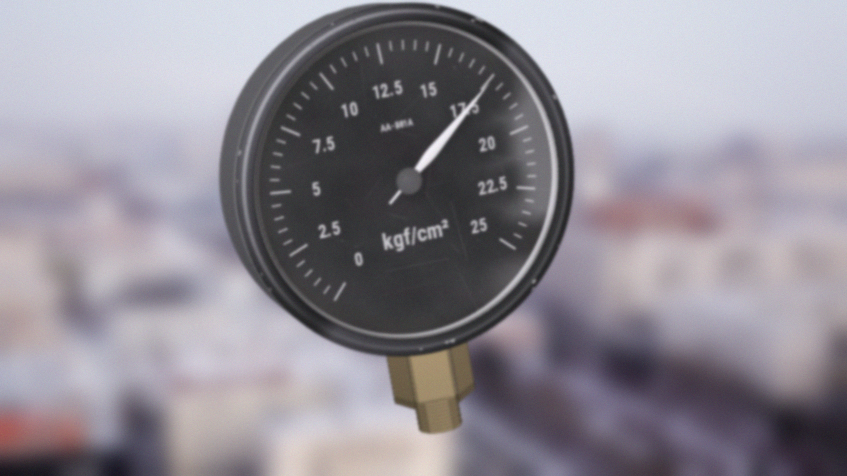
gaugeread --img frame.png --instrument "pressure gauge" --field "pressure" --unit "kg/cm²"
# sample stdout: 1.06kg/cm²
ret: 17.5kg/cm²
